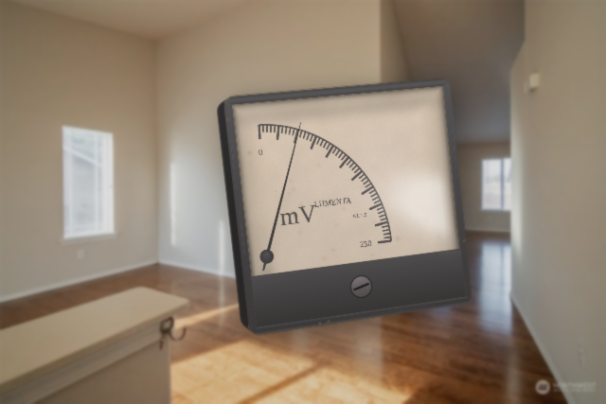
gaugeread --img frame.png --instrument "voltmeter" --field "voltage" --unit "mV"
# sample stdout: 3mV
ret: 50mV
